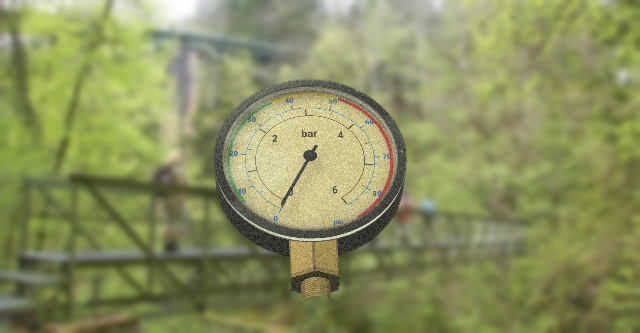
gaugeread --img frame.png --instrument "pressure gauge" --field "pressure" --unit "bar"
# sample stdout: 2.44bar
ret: 0bar
